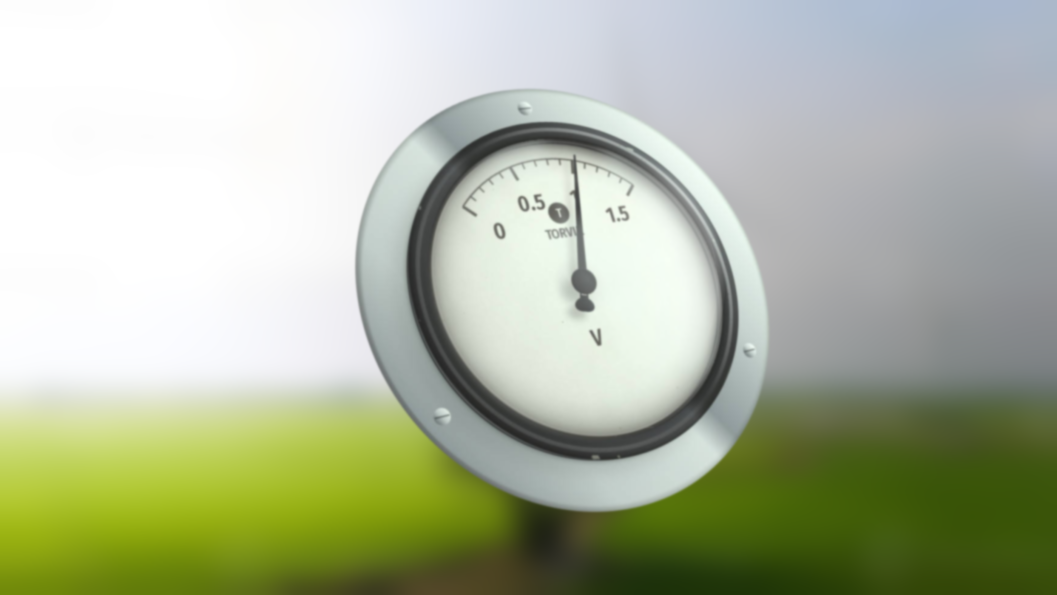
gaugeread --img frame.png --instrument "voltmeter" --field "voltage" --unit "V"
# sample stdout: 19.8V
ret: 1V
